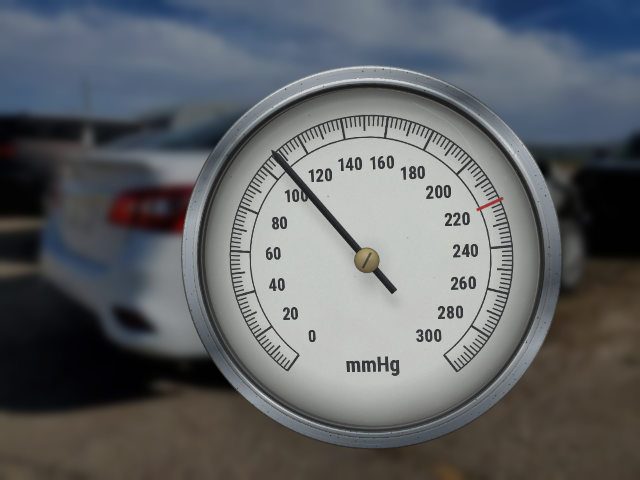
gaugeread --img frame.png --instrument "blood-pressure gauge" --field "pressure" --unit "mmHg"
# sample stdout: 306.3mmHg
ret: 108mmHg
